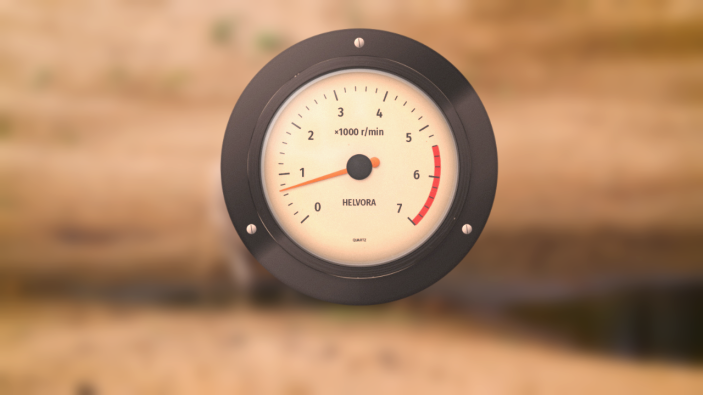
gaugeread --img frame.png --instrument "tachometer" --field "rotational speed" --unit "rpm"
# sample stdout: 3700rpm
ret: 700rpm
